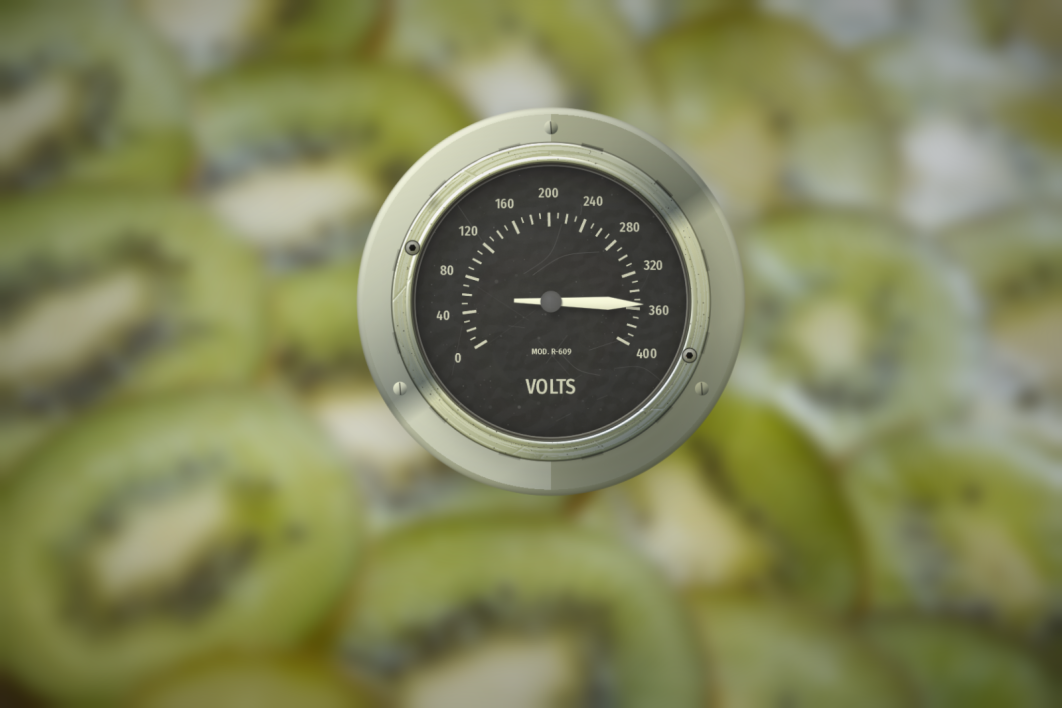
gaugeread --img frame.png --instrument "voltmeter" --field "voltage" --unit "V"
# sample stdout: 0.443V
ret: 355V
